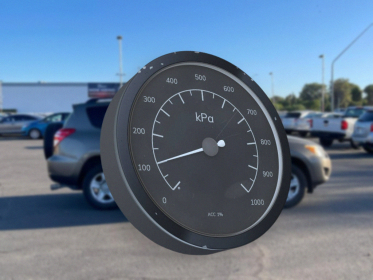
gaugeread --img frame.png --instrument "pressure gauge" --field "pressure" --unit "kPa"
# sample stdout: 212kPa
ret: 100kPa
